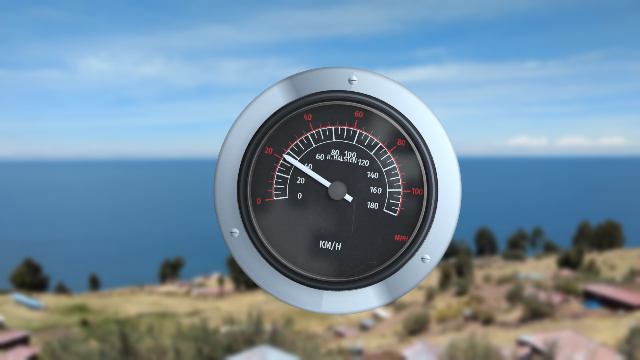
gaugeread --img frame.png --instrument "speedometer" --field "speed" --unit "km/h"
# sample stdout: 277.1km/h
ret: 35km/h
